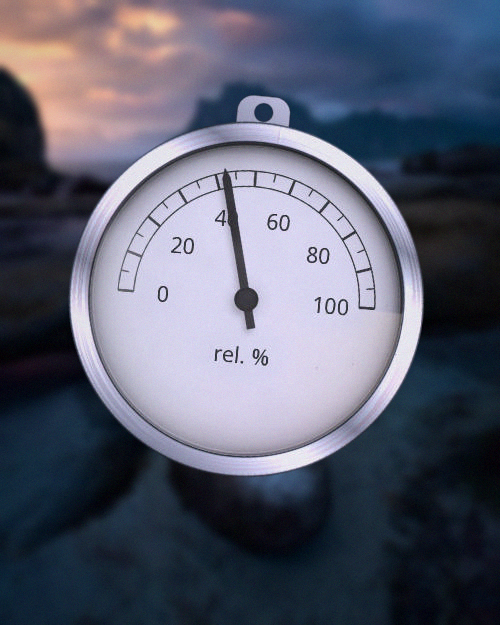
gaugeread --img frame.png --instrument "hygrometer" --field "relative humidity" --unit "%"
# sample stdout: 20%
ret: 42.5%
